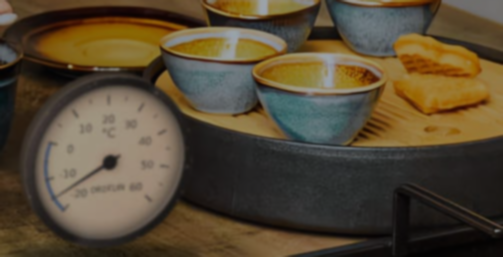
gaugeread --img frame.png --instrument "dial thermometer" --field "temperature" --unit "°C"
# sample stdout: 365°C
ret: -15°C
